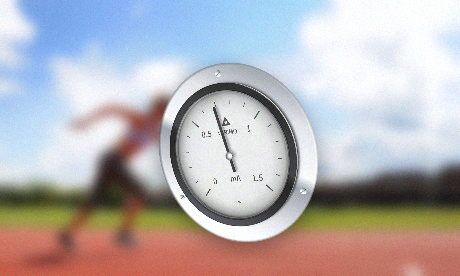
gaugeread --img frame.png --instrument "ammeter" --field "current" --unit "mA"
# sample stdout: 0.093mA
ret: 0.7mA
